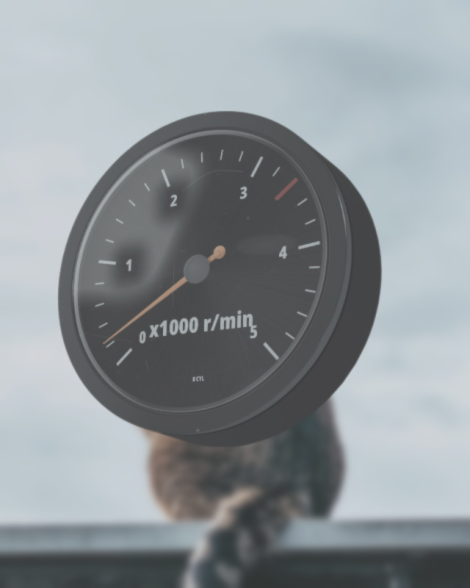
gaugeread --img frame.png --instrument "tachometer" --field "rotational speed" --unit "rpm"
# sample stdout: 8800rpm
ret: 200rpm
